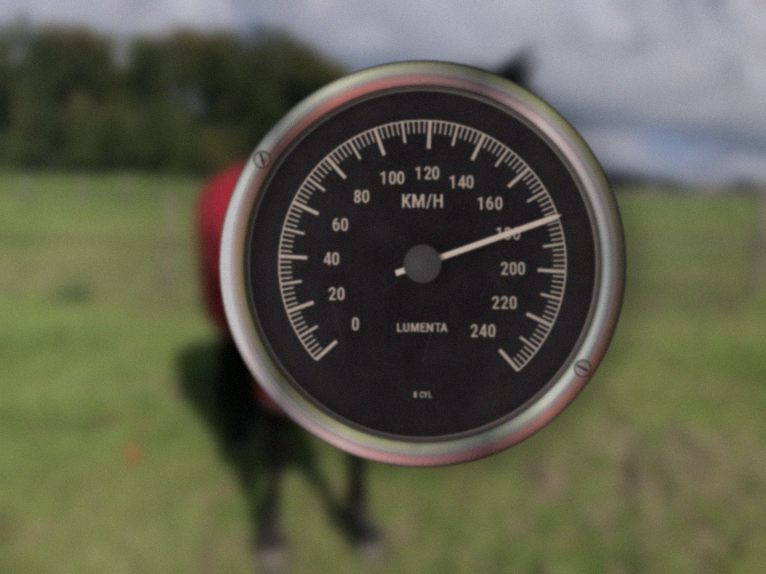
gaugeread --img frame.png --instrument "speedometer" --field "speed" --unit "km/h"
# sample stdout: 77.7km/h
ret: 180km/h
